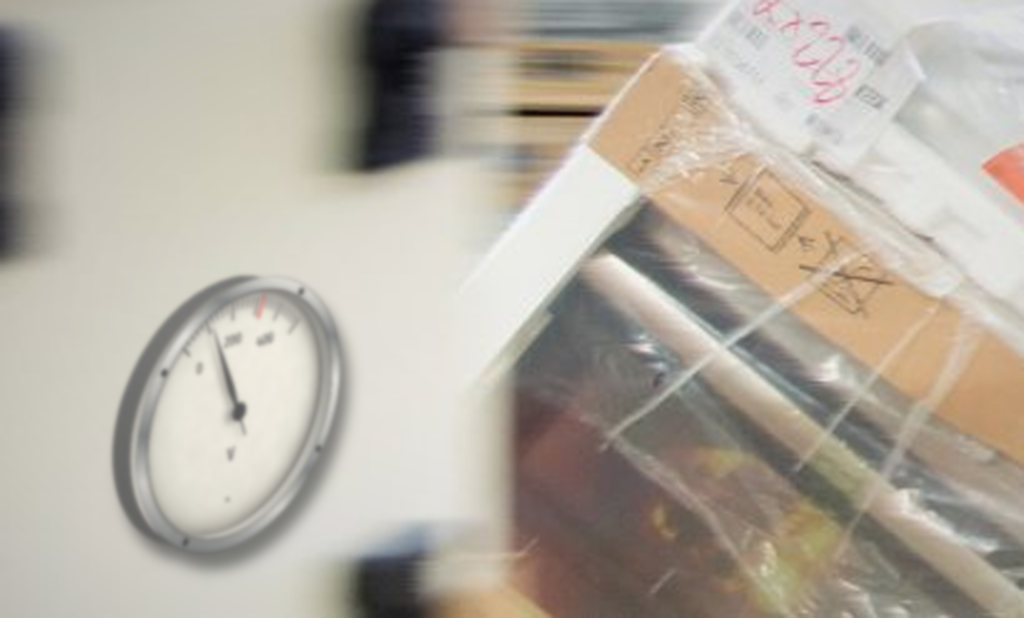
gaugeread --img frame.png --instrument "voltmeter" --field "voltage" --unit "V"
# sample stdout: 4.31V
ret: 100V
